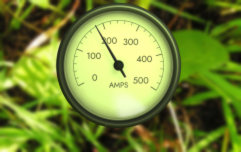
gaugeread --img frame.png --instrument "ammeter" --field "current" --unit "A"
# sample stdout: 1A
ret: 180A
